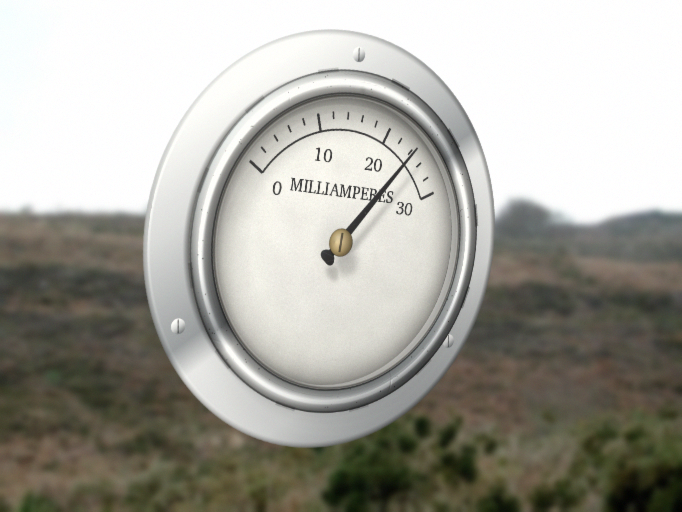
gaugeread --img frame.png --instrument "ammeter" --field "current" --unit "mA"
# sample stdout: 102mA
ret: 24mA
